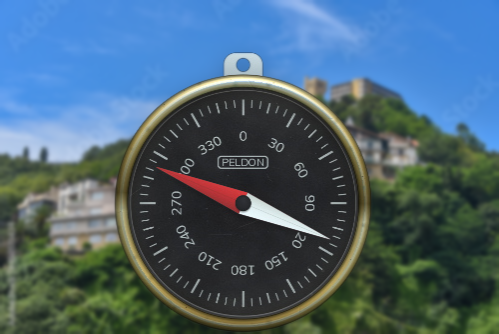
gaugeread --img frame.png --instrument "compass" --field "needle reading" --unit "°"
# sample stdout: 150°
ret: 292.5°
